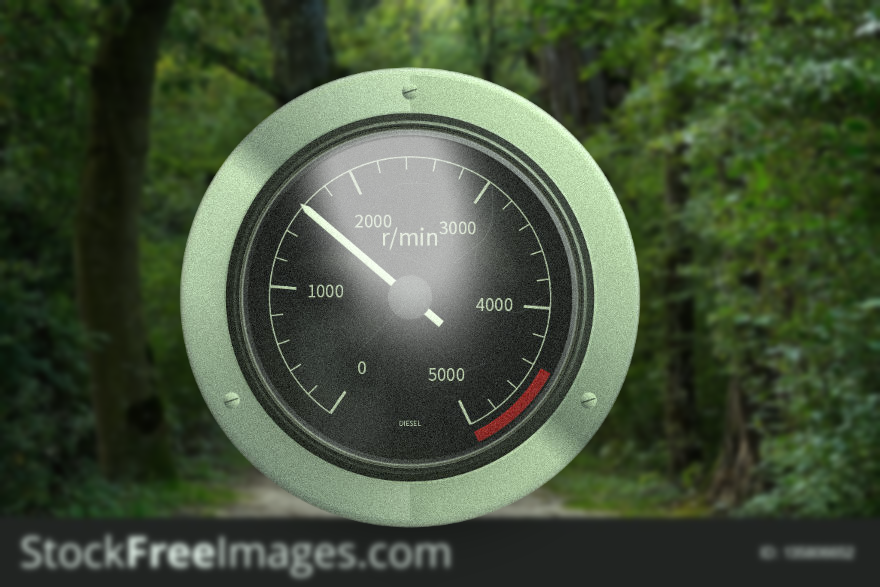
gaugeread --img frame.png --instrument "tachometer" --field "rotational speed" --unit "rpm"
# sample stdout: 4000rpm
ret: 1600rpm
